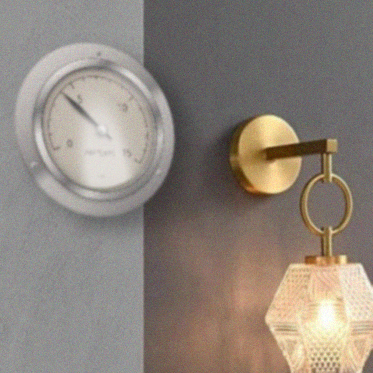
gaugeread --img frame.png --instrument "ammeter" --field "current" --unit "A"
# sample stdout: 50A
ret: 4A
